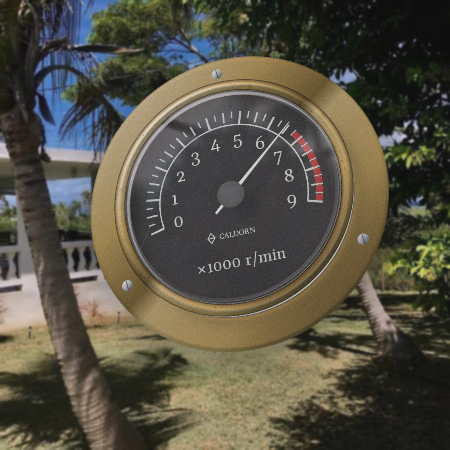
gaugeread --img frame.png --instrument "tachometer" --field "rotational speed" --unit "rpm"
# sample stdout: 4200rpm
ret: 6500rpm
